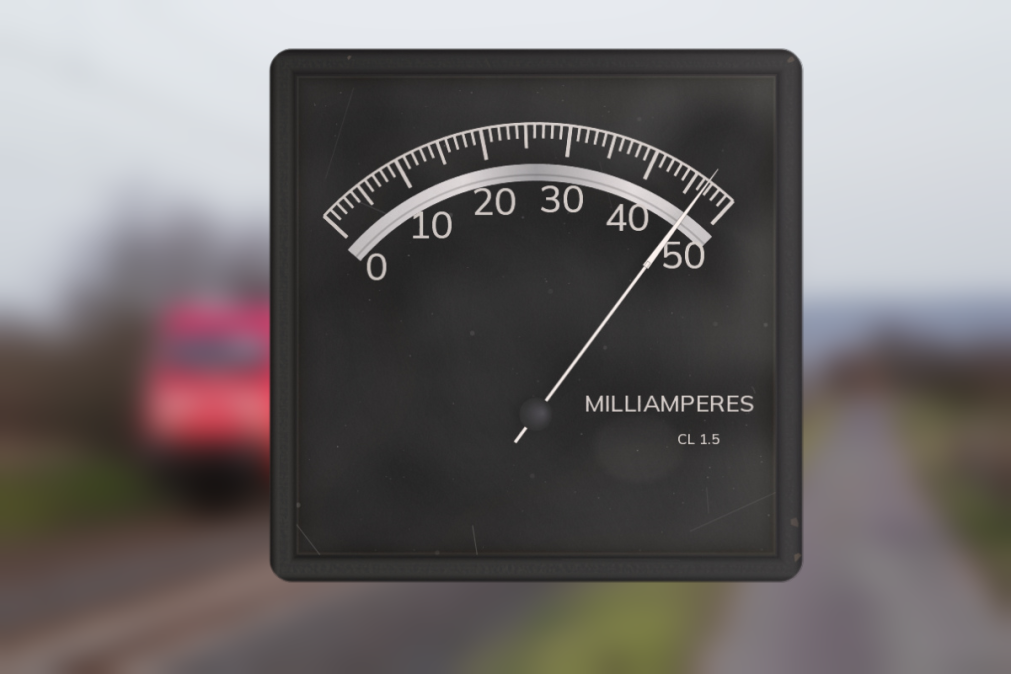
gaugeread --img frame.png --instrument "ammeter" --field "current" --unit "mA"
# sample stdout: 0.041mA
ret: 46.5mA
